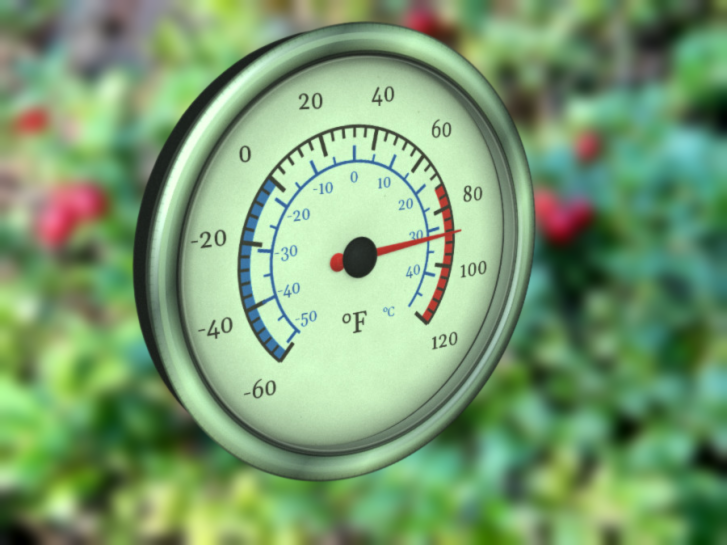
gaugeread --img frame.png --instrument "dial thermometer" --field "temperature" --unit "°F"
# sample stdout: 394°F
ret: 88°F
